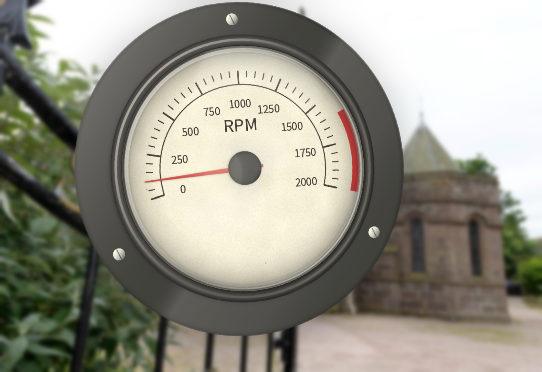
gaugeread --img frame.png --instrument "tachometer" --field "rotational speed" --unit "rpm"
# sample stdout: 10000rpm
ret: 100rpm
